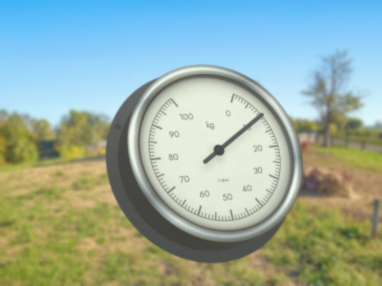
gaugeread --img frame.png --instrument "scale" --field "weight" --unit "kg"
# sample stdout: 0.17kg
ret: 10kg
